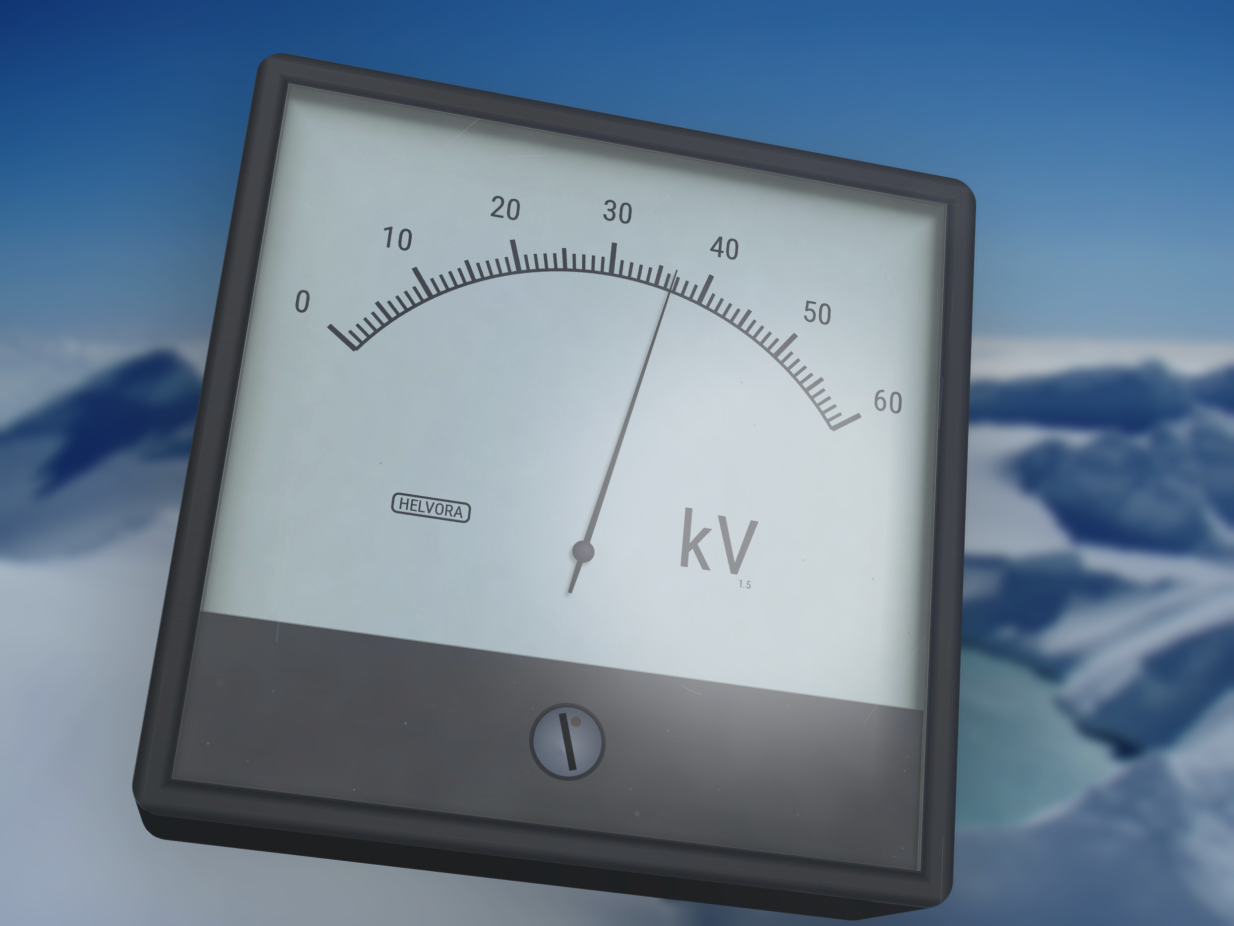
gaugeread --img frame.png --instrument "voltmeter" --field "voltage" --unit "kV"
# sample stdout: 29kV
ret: 36.5kV
